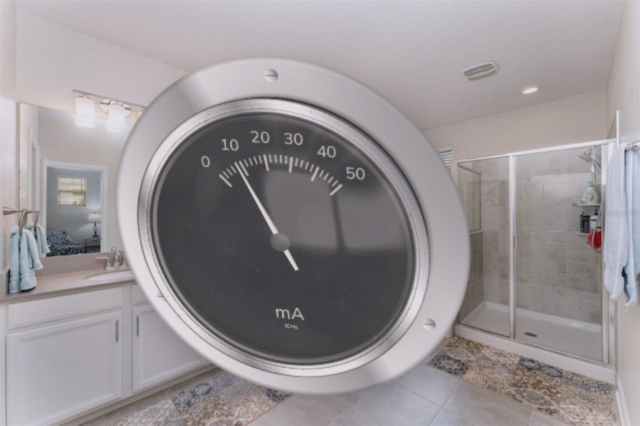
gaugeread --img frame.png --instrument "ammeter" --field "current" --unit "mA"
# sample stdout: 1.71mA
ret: 10mA
